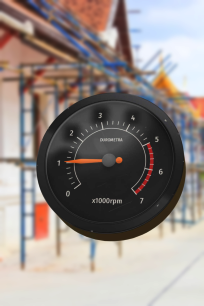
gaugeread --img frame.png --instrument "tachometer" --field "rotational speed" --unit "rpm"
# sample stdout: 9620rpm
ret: 1000rpm
